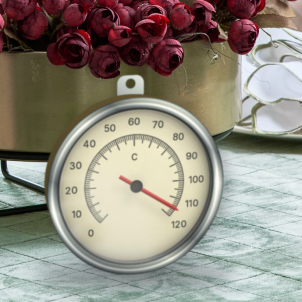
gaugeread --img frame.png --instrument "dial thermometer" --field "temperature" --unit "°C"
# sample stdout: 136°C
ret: 115°C
